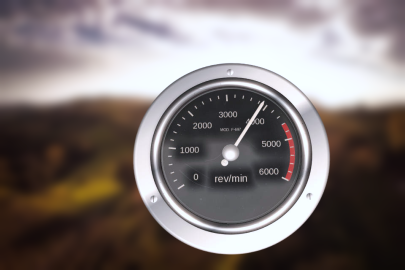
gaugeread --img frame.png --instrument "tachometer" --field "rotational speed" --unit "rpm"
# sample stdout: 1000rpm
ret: 3900rpm
